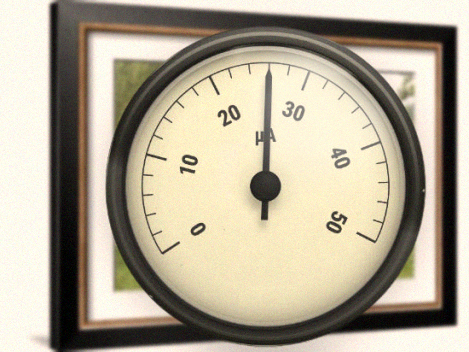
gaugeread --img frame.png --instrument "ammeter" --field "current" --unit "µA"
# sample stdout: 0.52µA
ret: 26µA
